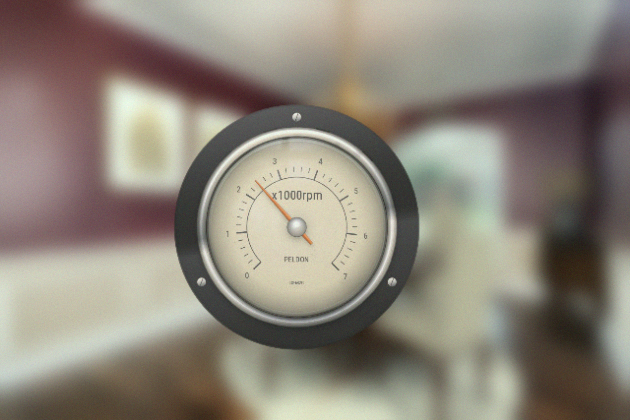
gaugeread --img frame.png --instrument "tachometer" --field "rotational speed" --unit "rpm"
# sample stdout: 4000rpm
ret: 2400rpm
